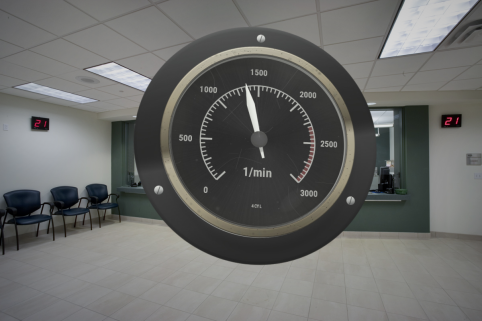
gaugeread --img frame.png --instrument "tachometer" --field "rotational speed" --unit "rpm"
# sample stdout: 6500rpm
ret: 1350rpm
